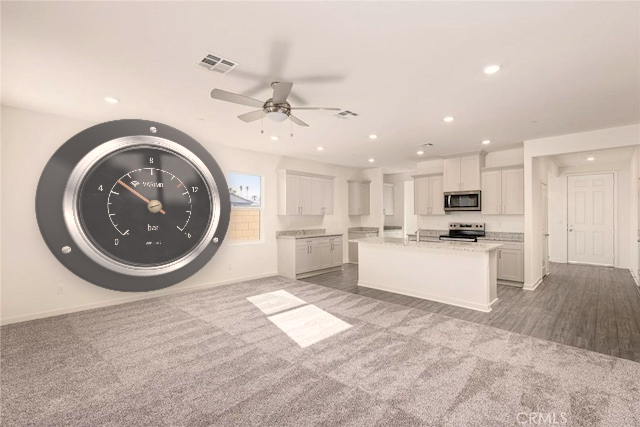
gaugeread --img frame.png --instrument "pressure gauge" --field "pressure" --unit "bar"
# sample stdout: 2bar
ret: 5bar
